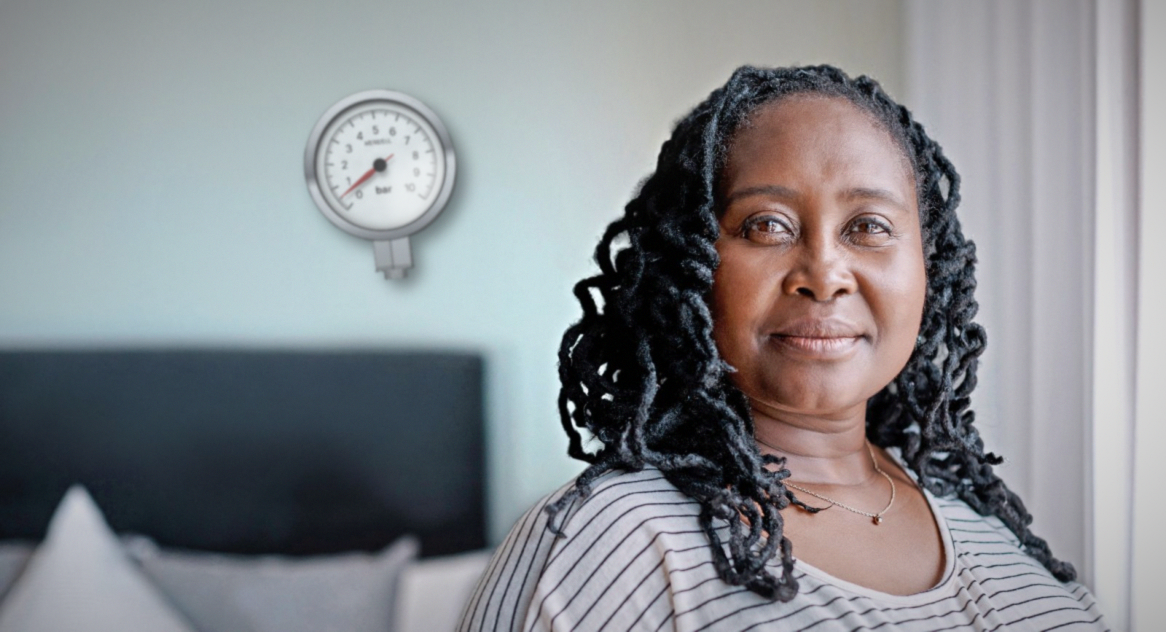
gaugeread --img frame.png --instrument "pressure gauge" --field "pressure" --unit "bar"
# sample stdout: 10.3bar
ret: 0.5bar
